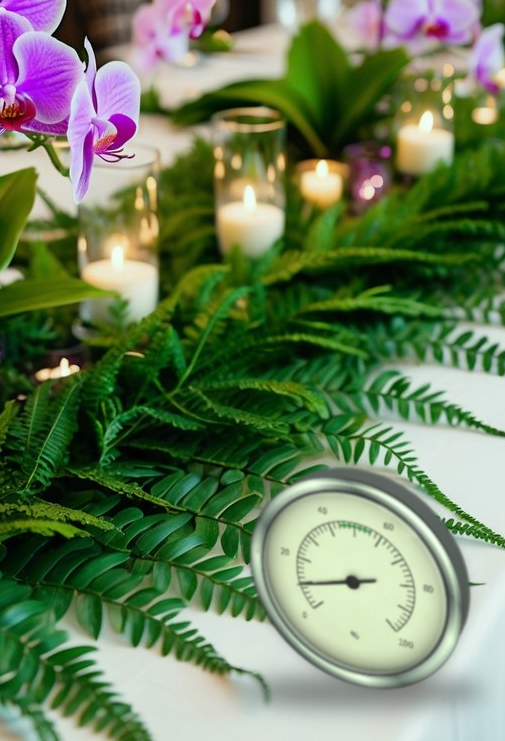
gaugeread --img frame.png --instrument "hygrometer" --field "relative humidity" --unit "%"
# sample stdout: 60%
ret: 10%
